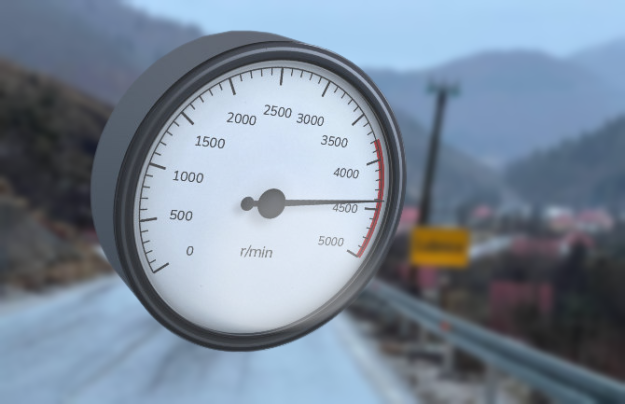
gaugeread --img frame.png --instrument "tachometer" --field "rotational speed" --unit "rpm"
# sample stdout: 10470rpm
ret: 4400rpm
